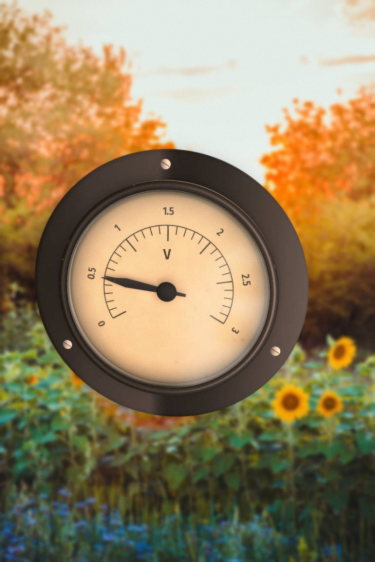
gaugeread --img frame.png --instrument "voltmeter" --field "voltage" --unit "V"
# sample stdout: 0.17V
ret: 0.5V
